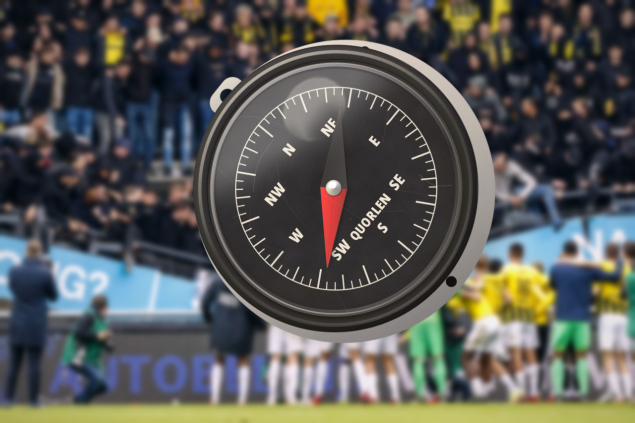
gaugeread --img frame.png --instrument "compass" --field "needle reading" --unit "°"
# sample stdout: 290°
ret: 235°
